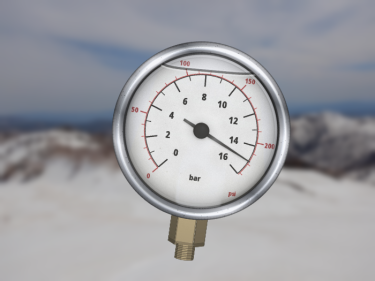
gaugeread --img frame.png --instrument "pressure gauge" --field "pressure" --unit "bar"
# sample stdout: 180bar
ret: 15bar
